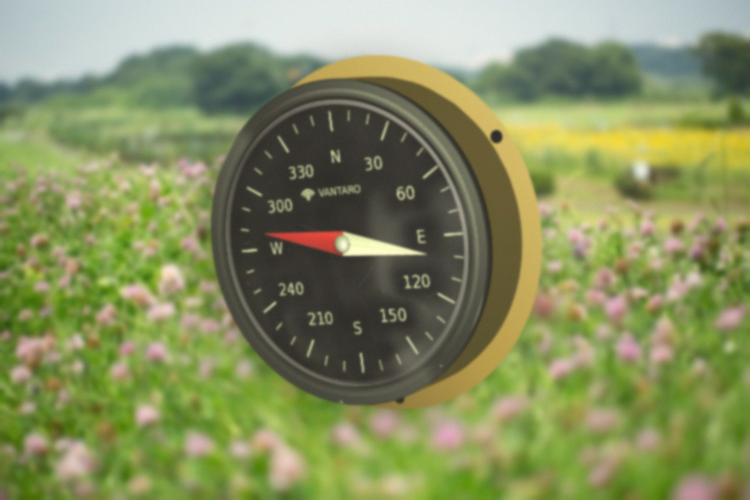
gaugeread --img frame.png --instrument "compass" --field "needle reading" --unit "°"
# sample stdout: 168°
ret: 280°
